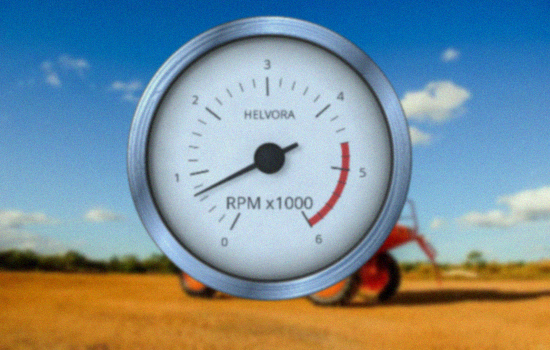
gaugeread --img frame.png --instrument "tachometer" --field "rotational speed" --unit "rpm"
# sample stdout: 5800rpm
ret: 700rpm
